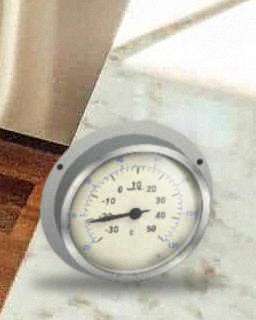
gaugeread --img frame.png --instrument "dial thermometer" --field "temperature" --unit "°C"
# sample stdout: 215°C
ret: -20°C
